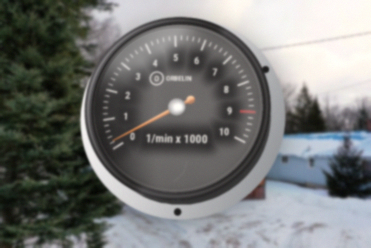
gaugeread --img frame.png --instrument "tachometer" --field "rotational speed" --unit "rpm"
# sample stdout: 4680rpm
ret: 200rpm
